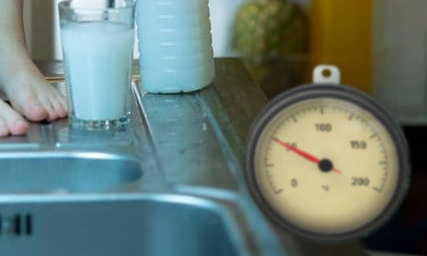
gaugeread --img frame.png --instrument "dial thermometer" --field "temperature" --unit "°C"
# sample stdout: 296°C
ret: 50°C
